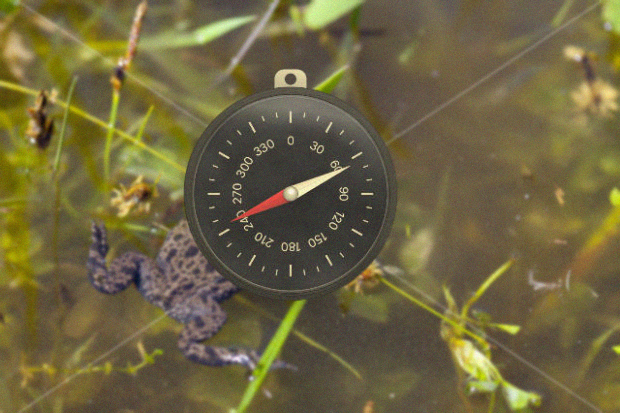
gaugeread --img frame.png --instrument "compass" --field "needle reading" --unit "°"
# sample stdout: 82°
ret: 245°
